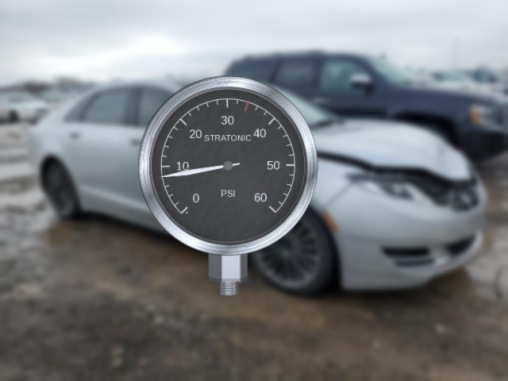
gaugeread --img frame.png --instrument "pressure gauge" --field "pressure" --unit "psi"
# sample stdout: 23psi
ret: 8psi
